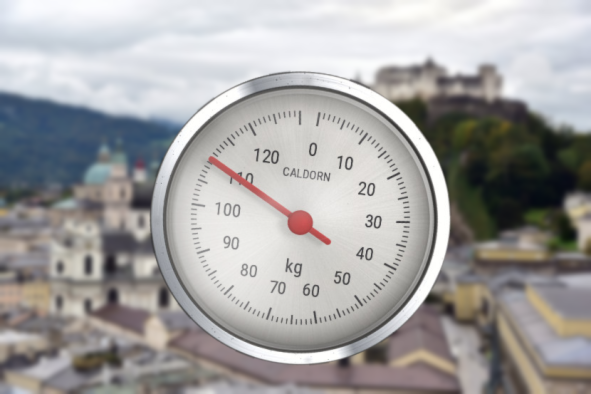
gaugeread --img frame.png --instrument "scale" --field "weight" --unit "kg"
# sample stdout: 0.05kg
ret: 110kg
